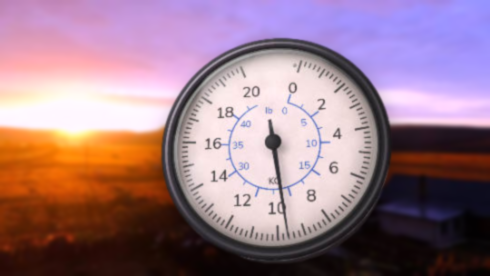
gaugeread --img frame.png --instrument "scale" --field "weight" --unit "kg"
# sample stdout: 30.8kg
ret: 9.6kg
